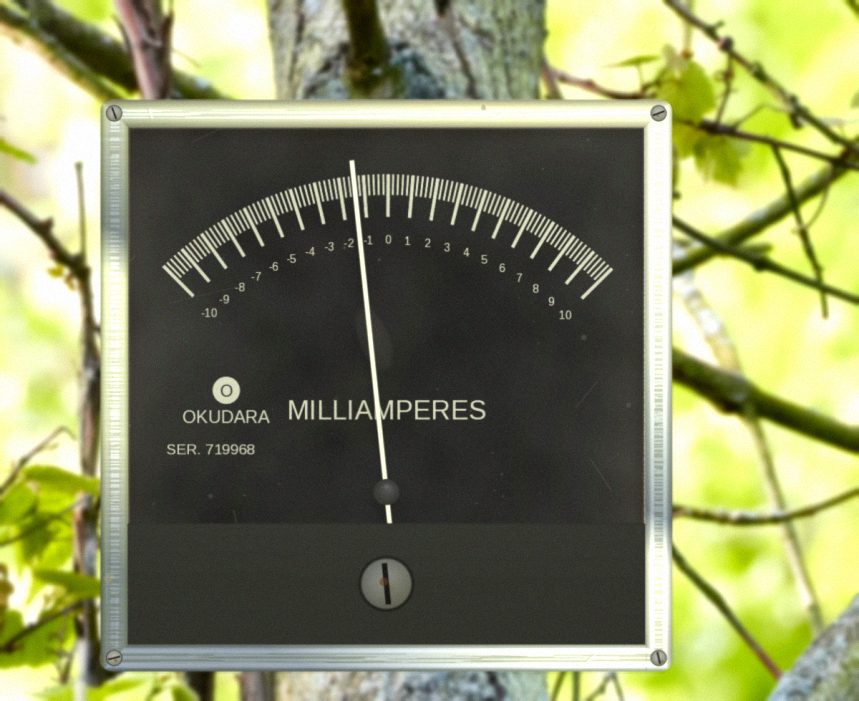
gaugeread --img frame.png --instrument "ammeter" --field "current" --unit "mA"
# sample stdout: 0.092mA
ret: -1.4mA
